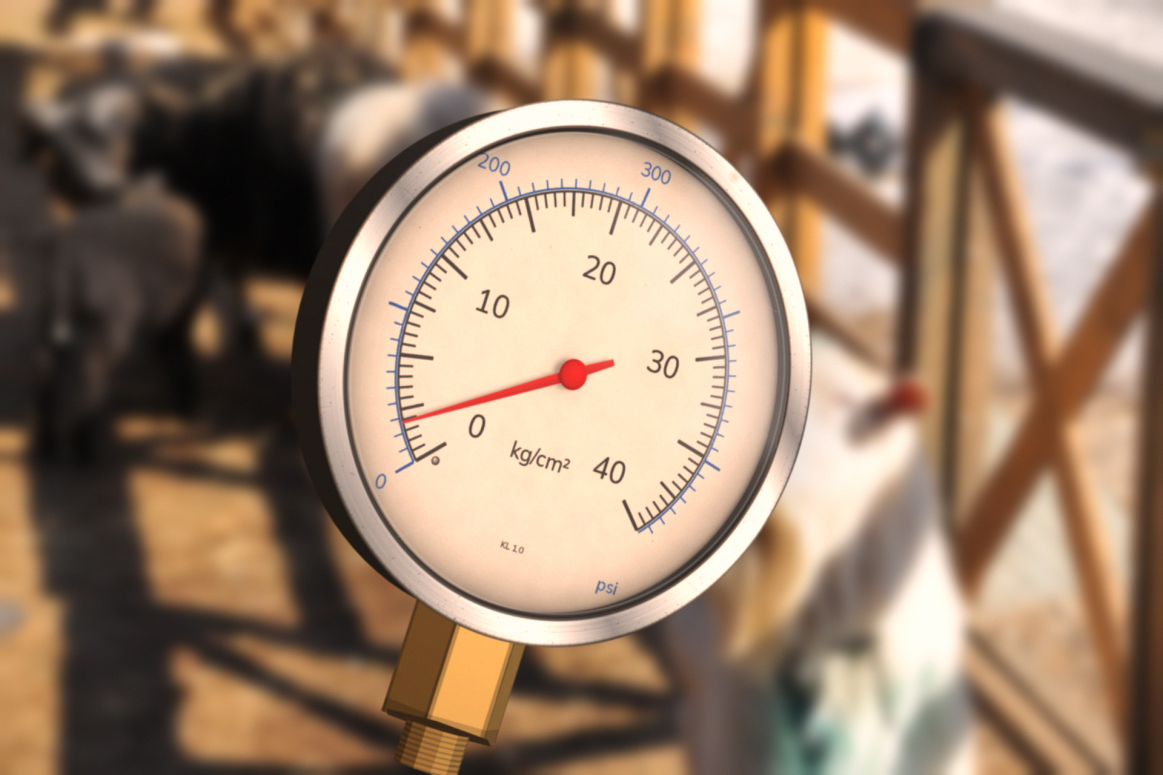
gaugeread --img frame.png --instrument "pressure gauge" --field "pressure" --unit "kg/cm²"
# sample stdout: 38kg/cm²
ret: 2kg/cm²
